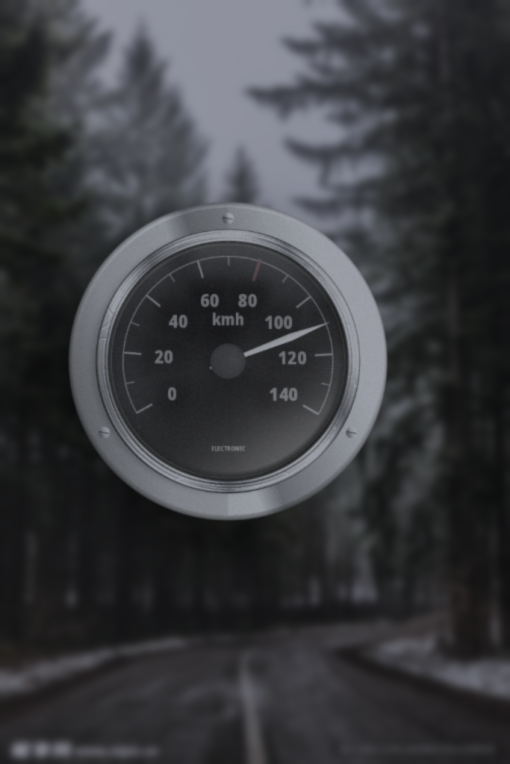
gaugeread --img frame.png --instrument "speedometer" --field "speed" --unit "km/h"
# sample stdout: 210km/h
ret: 110km/h
